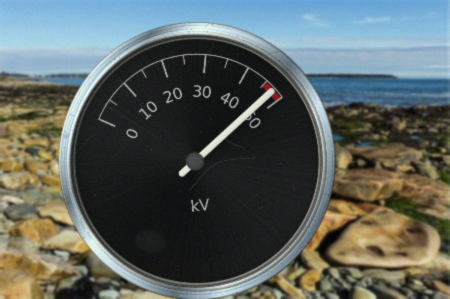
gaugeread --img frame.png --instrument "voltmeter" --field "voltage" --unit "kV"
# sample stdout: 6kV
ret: 47.5kV
